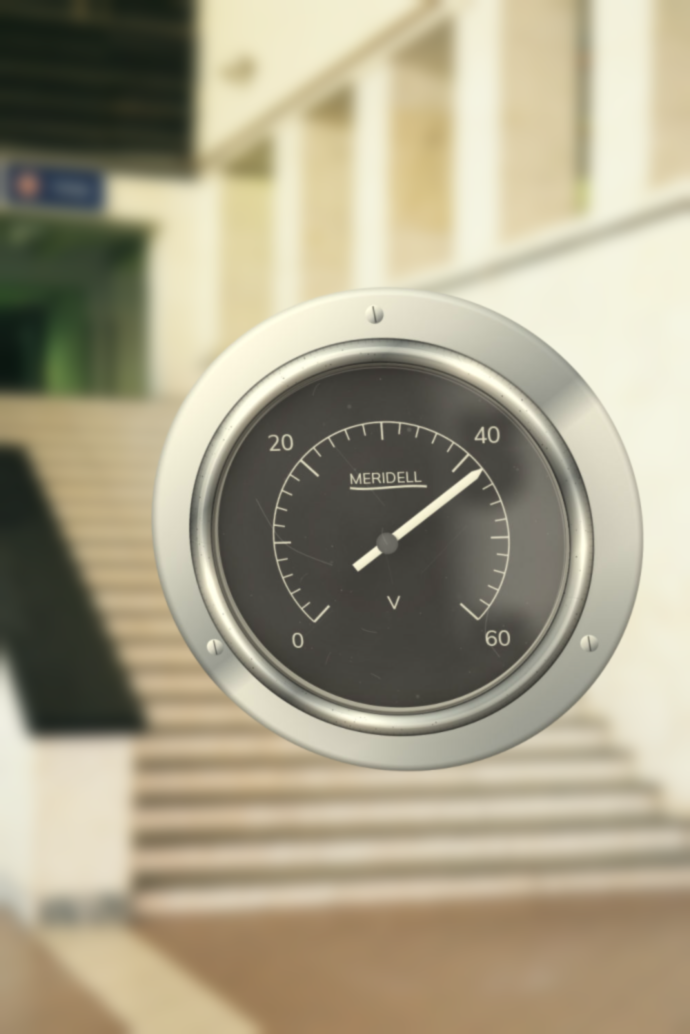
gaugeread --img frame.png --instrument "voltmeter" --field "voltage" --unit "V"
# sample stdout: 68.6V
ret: 42V
